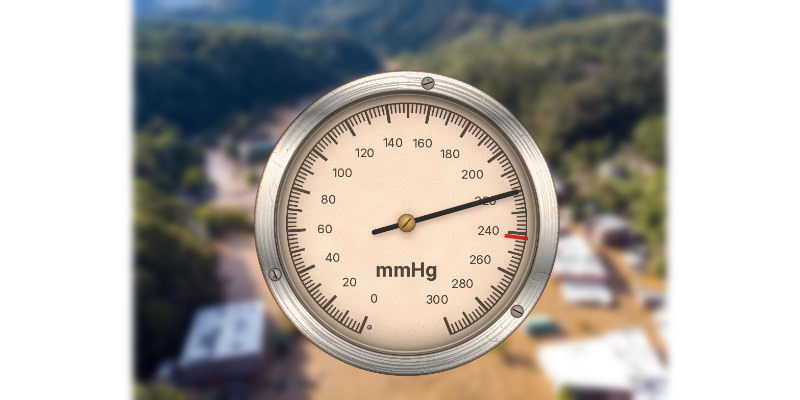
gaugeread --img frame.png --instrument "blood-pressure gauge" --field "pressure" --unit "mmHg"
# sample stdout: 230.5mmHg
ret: 220mmHg
